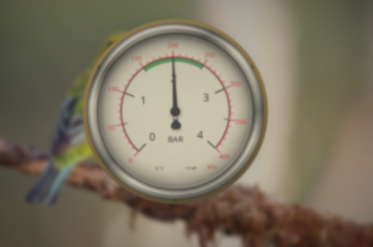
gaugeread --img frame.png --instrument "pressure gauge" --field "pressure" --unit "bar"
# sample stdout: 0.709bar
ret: 2bar
